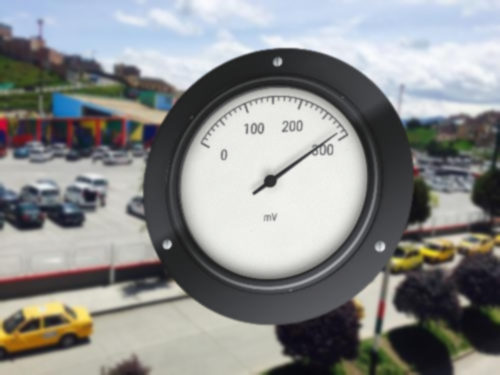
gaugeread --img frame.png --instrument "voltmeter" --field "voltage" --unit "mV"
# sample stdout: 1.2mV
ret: 290mV
